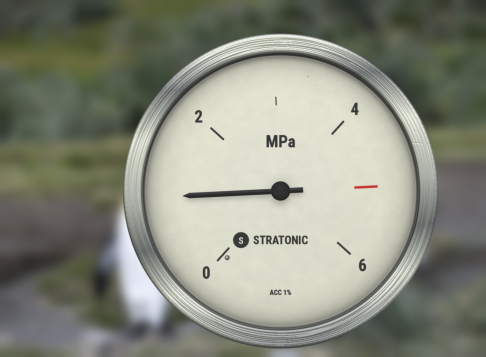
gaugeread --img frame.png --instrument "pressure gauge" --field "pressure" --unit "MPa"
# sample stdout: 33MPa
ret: 1MPa
